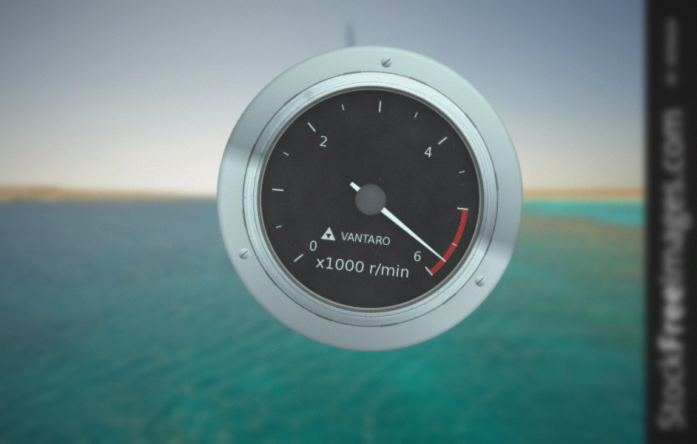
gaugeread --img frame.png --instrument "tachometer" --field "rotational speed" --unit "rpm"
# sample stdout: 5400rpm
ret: 5750rpm
